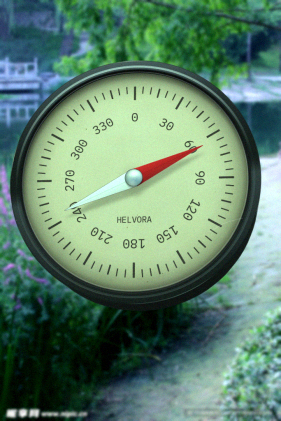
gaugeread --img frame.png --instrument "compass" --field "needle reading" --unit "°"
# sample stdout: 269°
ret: 65°
